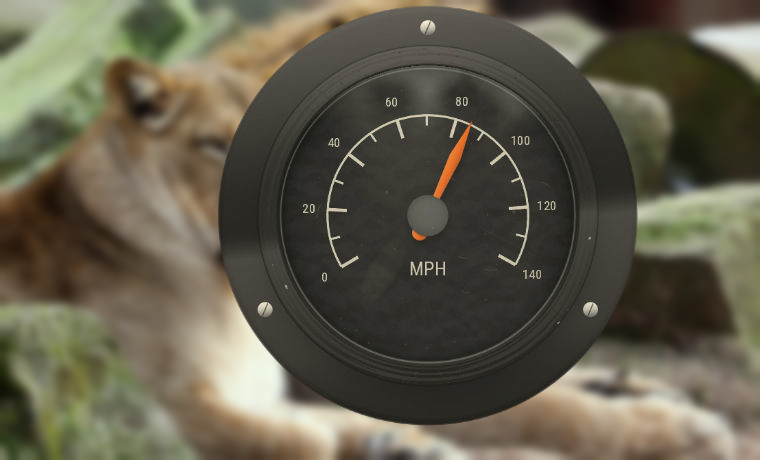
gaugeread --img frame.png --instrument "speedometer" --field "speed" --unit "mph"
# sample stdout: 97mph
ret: 85mph
